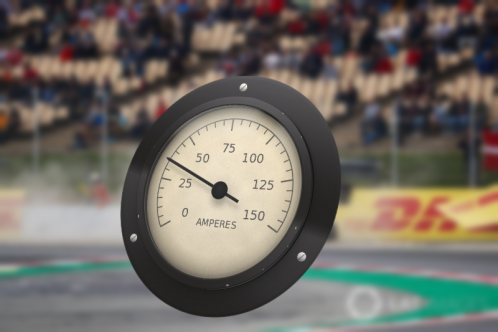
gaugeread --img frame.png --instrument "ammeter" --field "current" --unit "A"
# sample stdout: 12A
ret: 35A
